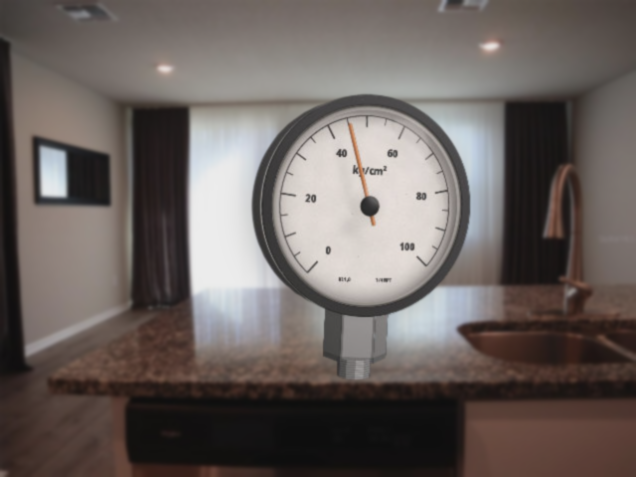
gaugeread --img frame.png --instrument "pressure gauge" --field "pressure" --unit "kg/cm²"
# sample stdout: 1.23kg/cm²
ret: 45kg/cm²
